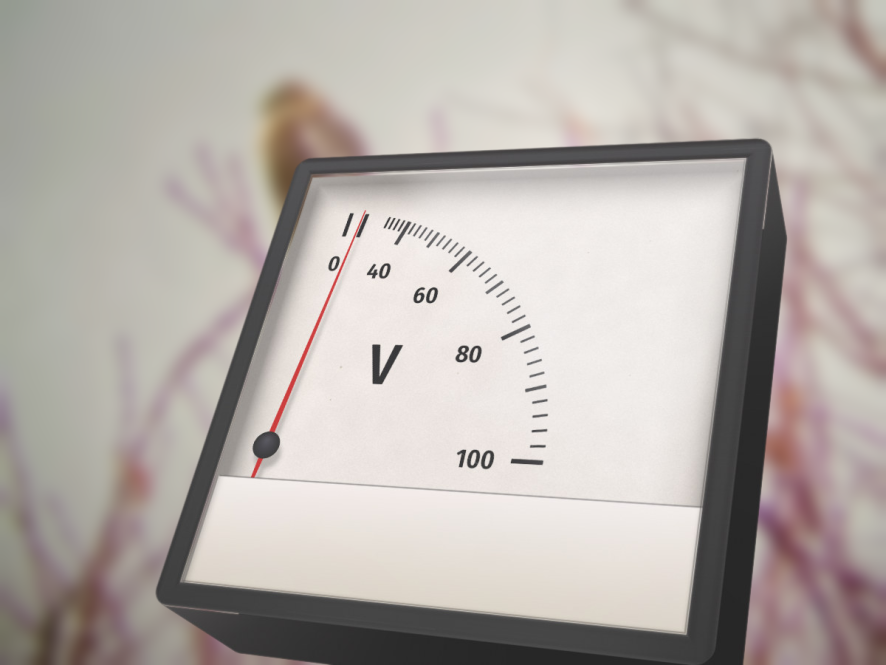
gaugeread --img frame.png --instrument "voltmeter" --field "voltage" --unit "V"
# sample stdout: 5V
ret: 20V
